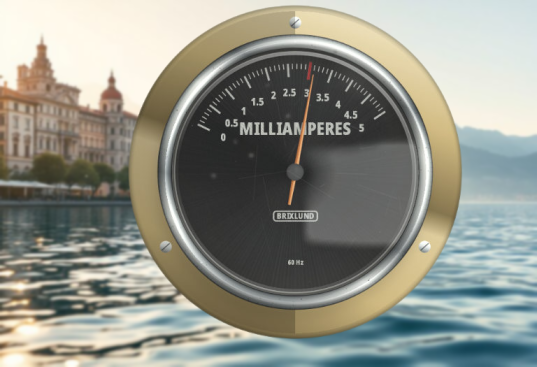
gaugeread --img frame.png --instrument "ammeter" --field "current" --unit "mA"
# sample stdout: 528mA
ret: 3.1mA
